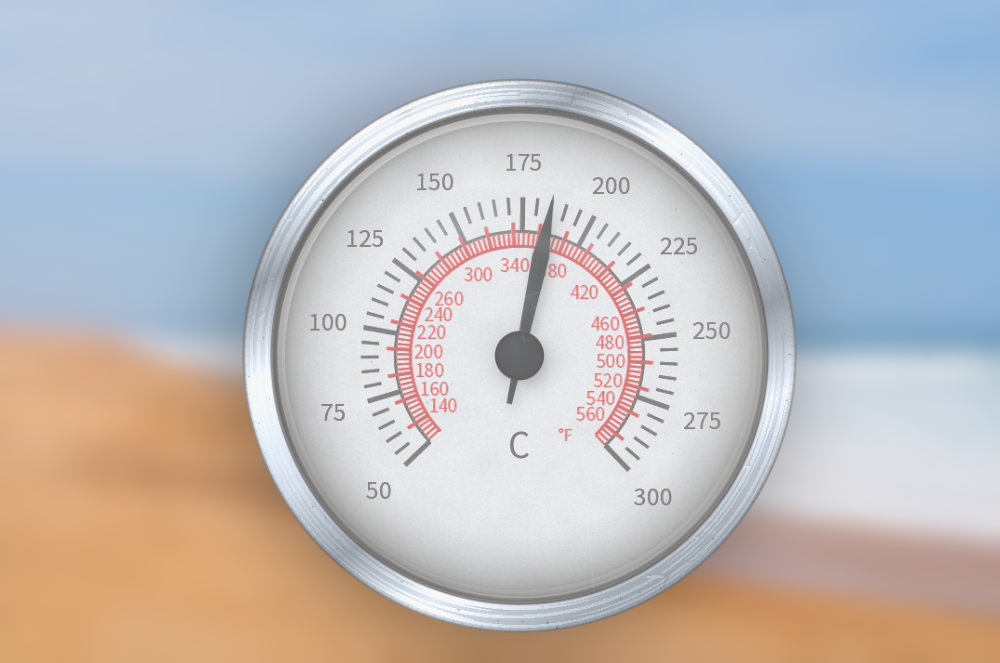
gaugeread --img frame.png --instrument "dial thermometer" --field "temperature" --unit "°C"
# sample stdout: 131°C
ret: 185°C
